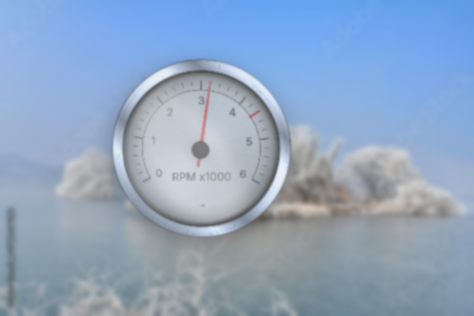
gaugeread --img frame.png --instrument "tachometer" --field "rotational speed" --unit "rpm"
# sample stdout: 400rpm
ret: 3200rpm
